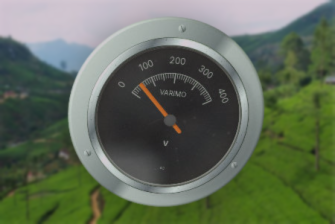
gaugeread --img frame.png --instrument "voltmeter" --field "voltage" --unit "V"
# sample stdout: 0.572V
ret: 50V
